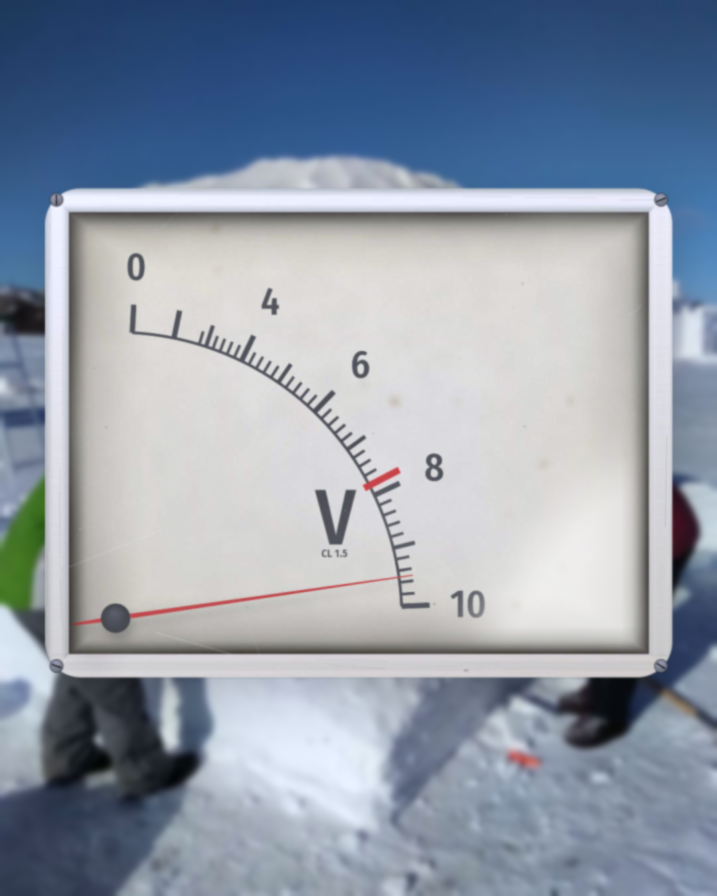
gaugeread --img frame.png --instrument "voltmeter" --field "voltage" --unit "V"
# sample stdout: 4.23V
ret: 9.5V
